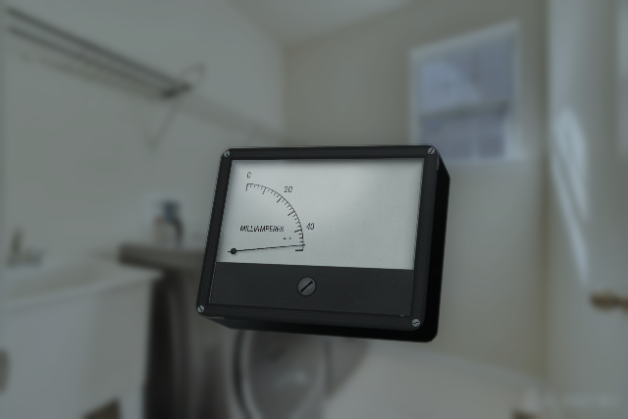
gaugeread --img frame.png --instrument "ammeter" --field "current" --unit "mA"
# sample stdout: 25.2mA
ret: 48mA
